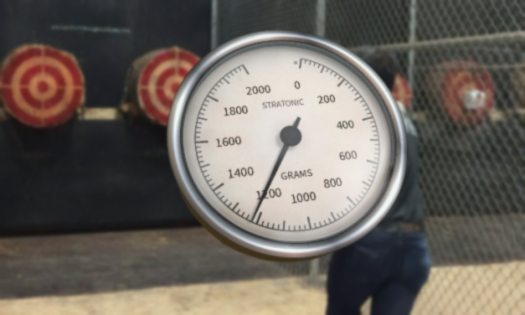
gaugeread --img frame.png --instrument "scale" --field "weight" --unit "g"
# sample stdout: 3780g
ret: 1220g
